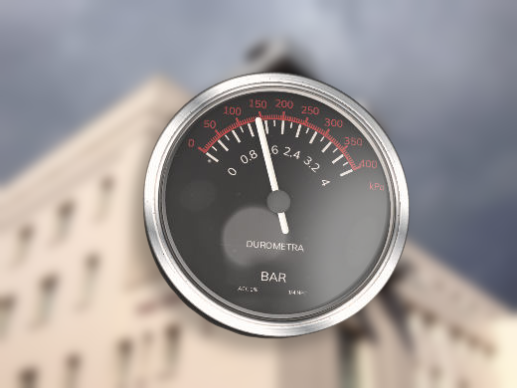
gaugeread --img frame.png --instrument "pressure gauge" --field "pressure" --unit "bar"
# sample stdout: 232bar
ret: 1.4bar
